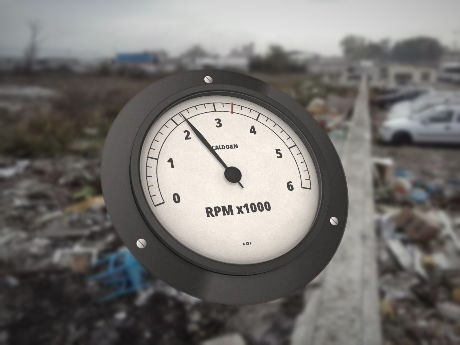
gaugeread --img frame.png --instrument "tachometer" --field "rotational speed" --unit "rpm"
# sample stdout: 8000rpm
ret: 2200rpm
